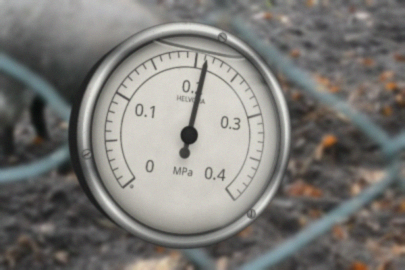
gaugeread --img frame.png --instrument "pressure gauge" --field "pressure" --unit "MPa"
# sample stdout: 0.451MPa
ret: 0.21MPa
